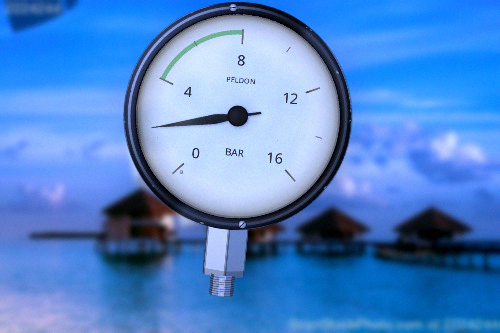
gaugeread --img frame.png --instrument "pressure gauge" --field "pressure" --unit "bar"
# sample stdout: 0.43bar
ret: 2bar
